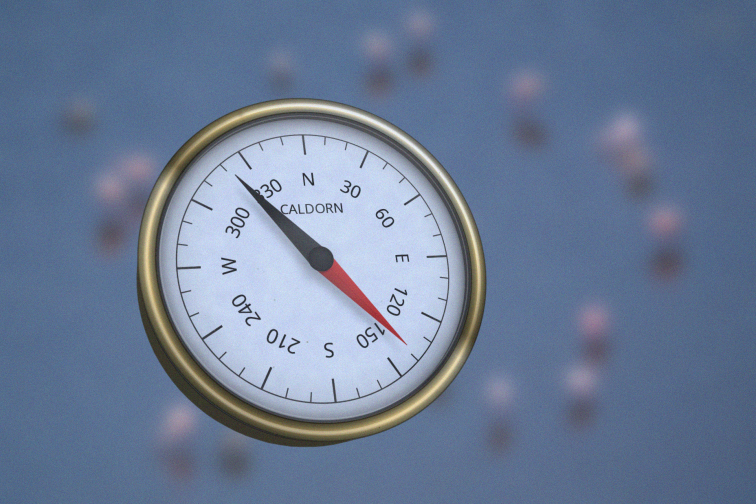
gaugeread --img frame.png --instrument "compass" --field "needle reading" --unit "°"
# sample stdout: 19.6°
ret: 140°
